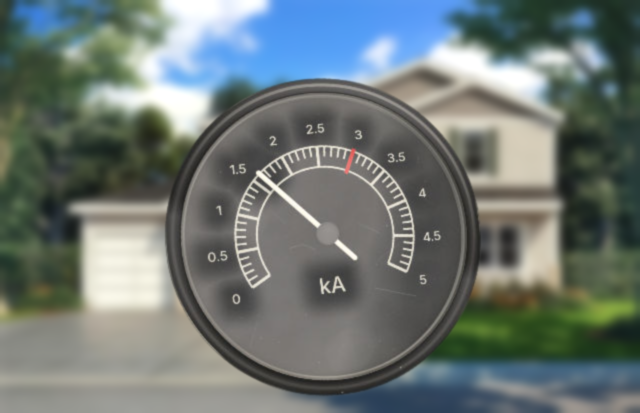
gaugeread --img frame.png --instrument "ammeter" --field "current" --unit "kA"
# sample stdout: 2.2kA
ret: 1.6kA
